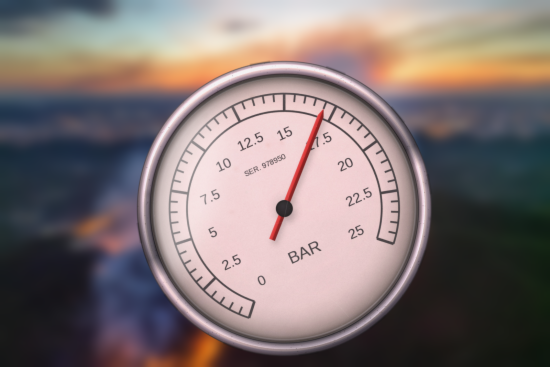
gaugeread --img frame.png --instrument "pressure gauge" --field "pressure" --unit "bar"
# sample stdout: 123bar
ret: 17bar
